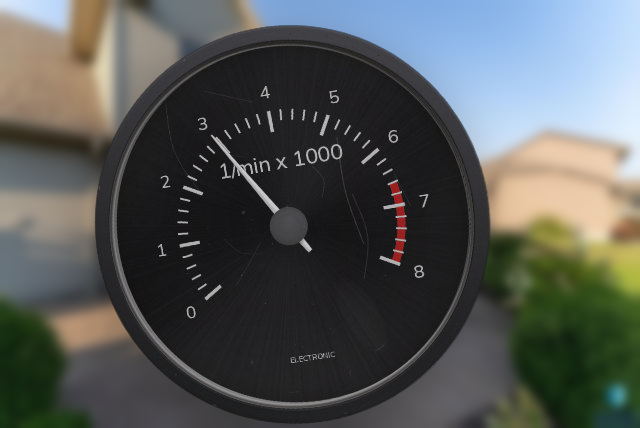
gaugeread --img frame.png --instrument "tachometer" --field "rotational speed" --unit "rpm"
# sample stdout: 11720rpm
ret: 3000rpm
